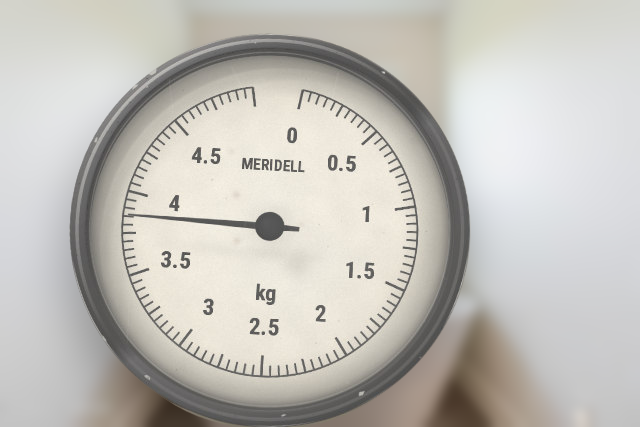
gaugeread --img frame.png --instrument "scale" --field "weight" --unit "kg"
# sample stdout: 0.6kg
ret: 3.85kg
